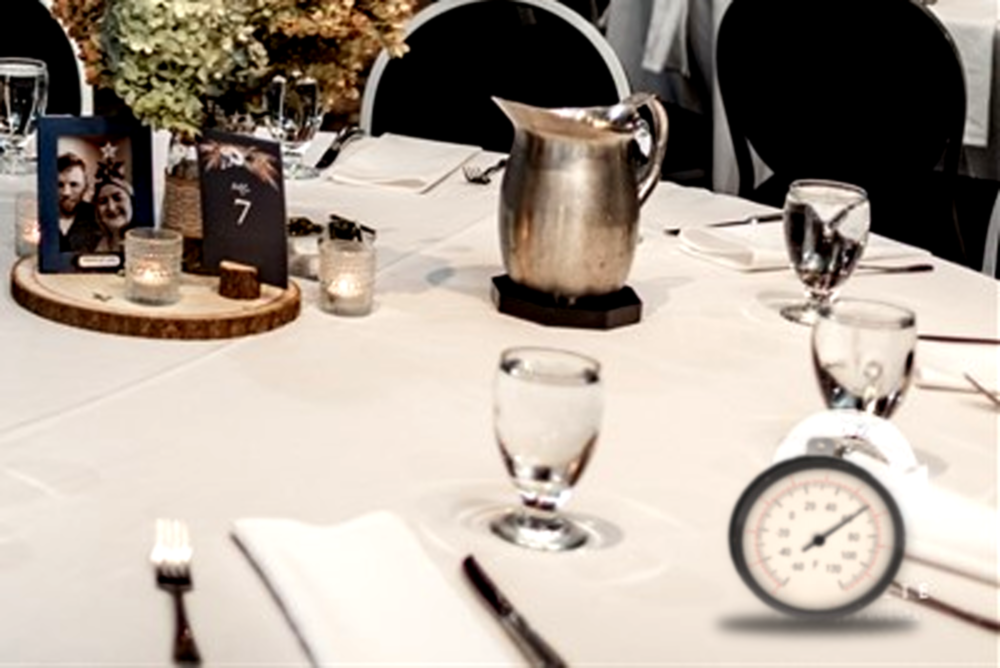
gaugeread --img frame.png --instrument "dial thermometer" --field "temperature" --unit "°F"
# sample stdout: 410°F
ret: 60°F
